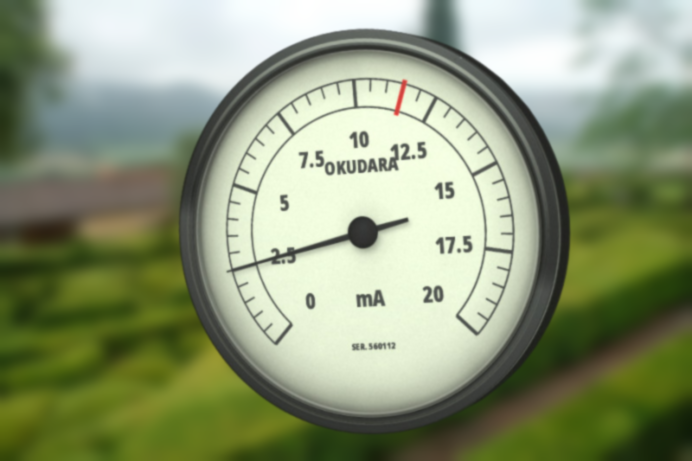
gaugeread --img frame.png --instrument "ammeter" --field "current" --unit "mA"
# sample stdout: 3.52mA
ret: 2.5mA
